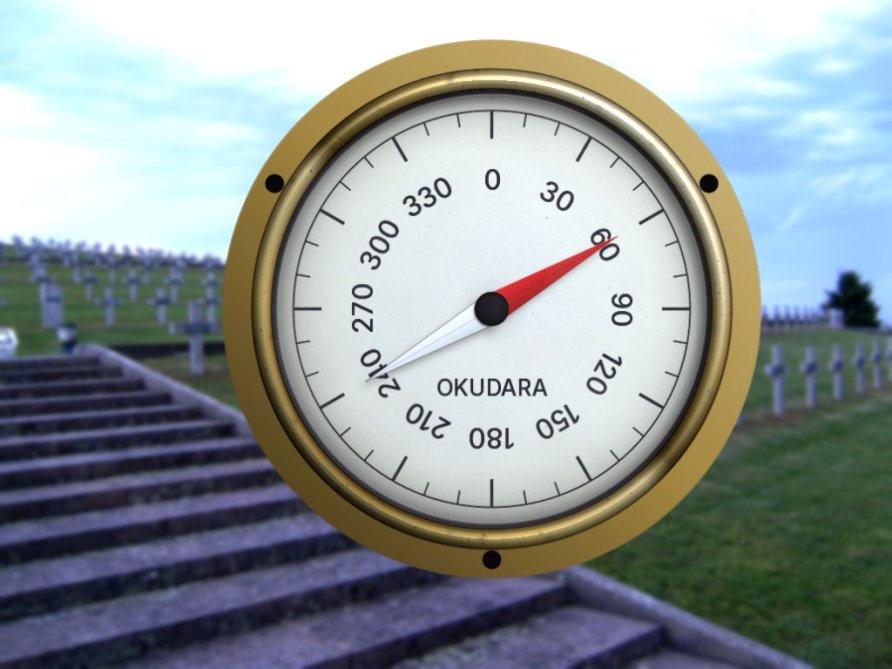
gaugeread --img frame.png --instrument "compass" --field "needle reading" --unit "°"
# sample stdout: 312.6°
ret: 60°
